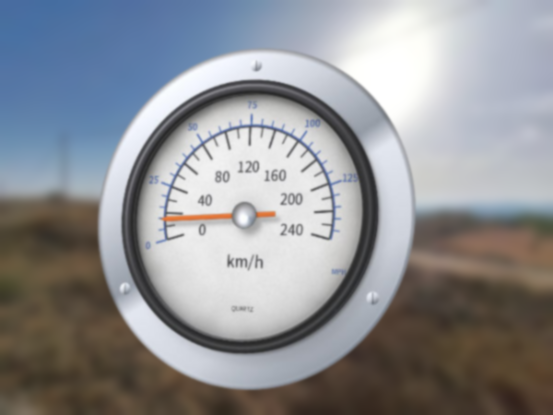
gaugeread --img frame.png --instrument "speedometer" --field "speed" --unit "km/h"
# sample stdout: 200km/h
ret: 15km/h
